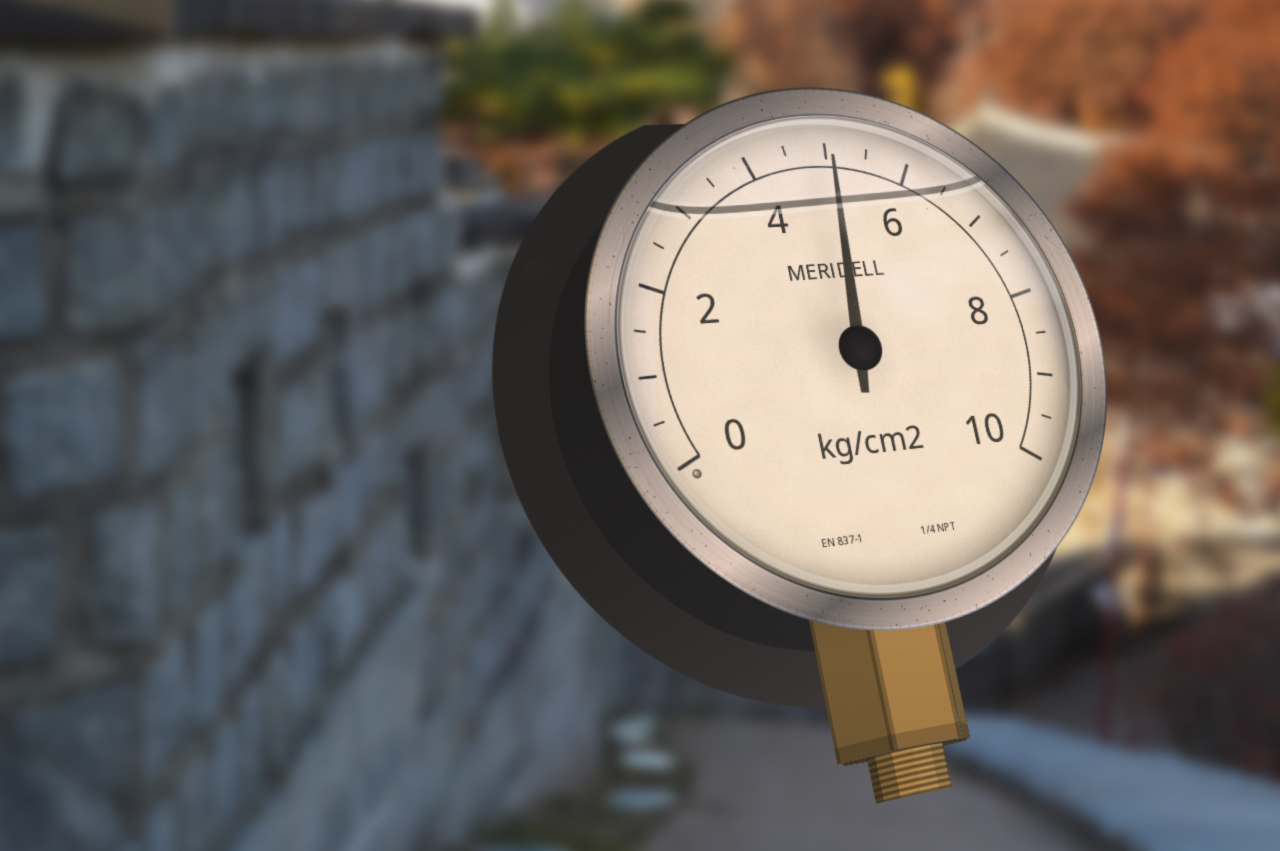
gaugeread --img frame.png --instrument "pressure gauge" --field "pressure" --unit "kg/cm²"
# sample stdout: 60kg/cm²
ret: 5kg/cm²
